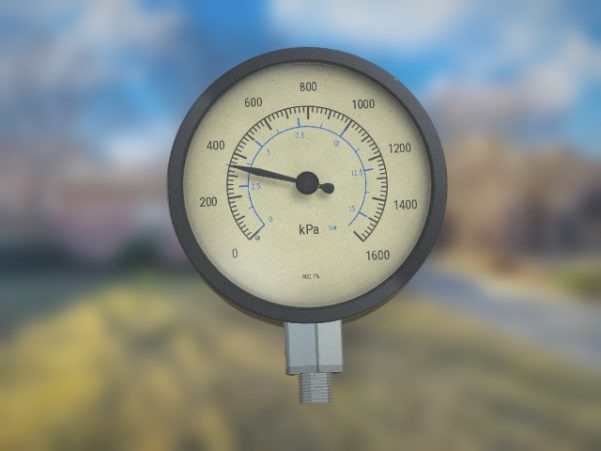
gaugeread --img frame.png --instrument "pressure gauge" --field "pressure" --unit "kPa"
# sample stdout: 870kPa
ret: 340kPa
